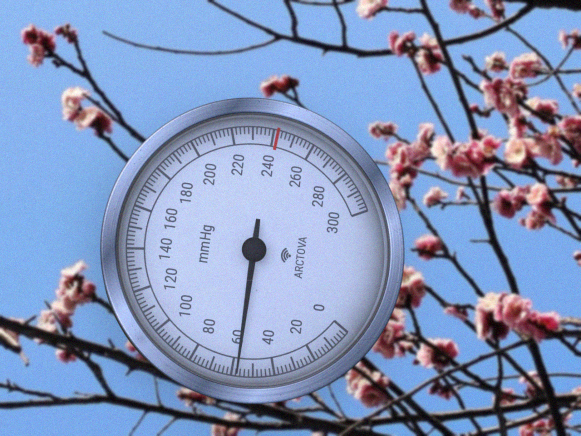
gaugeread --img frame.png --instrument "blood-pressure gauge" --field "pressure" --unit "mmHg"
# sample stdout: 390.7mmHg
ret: 58mmHg
